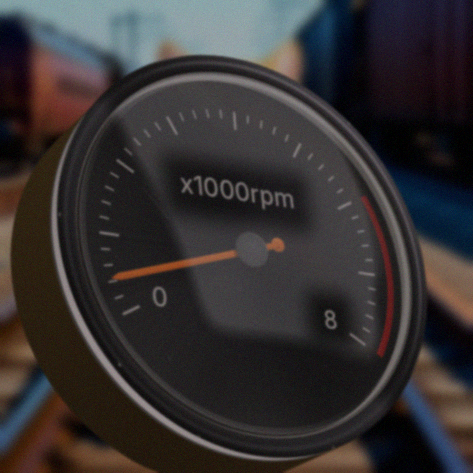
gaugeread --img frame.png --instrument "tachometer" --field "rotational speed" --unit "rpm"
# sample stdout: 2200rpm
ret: 400rpm
